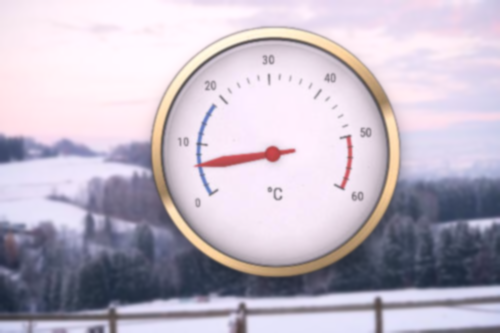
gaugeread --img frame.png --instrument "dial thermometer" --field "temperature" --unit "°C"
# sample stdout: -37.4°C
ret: 6°C
